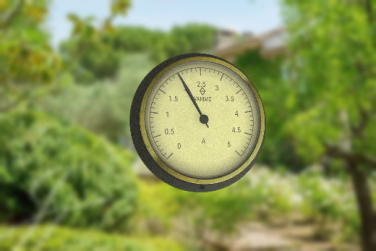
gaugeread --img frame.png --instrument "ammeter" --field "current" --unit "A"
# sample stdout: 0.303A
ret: 2A
